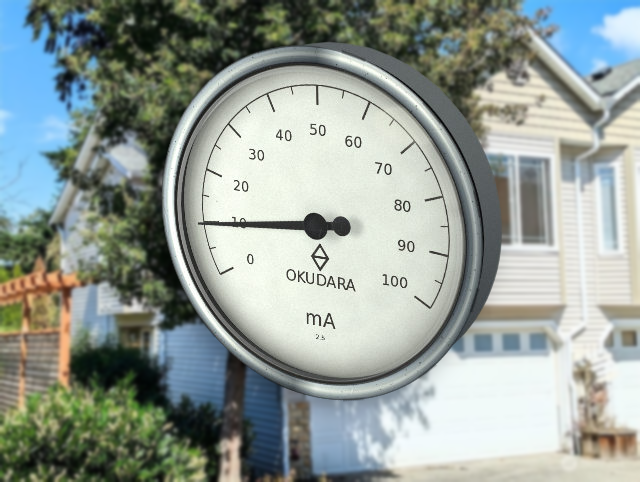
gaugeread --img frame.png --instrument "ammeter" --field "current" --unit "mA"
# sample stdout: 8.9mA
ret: 10mA
